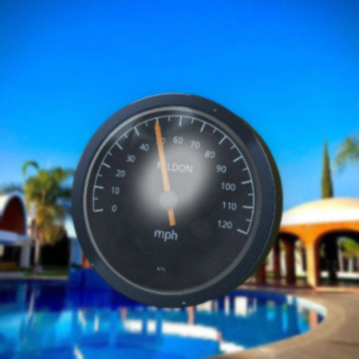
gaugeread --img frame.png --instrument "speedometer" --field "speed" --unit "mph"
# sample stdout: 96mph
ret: 50mph
